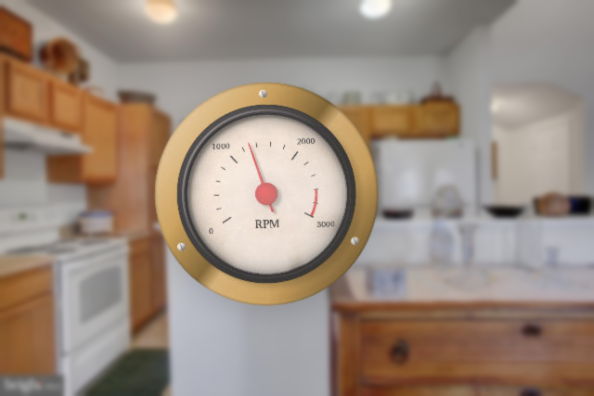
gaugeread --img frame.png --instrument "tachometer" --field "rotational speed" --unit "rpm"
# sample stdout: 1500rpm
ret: 1300rpm
